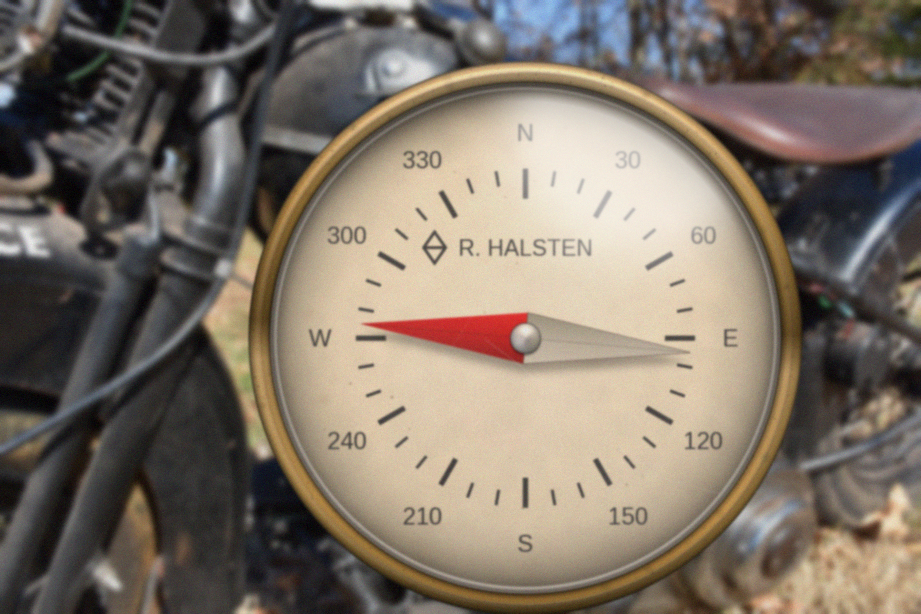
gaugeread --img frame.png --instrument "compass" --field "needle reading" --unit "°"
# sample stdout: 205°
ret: 275°
